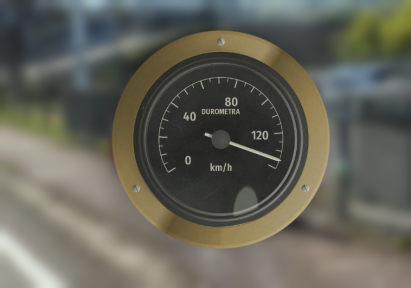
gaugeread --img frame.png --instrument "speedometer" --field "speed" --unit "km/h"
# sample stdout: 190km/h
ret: 135km/h
